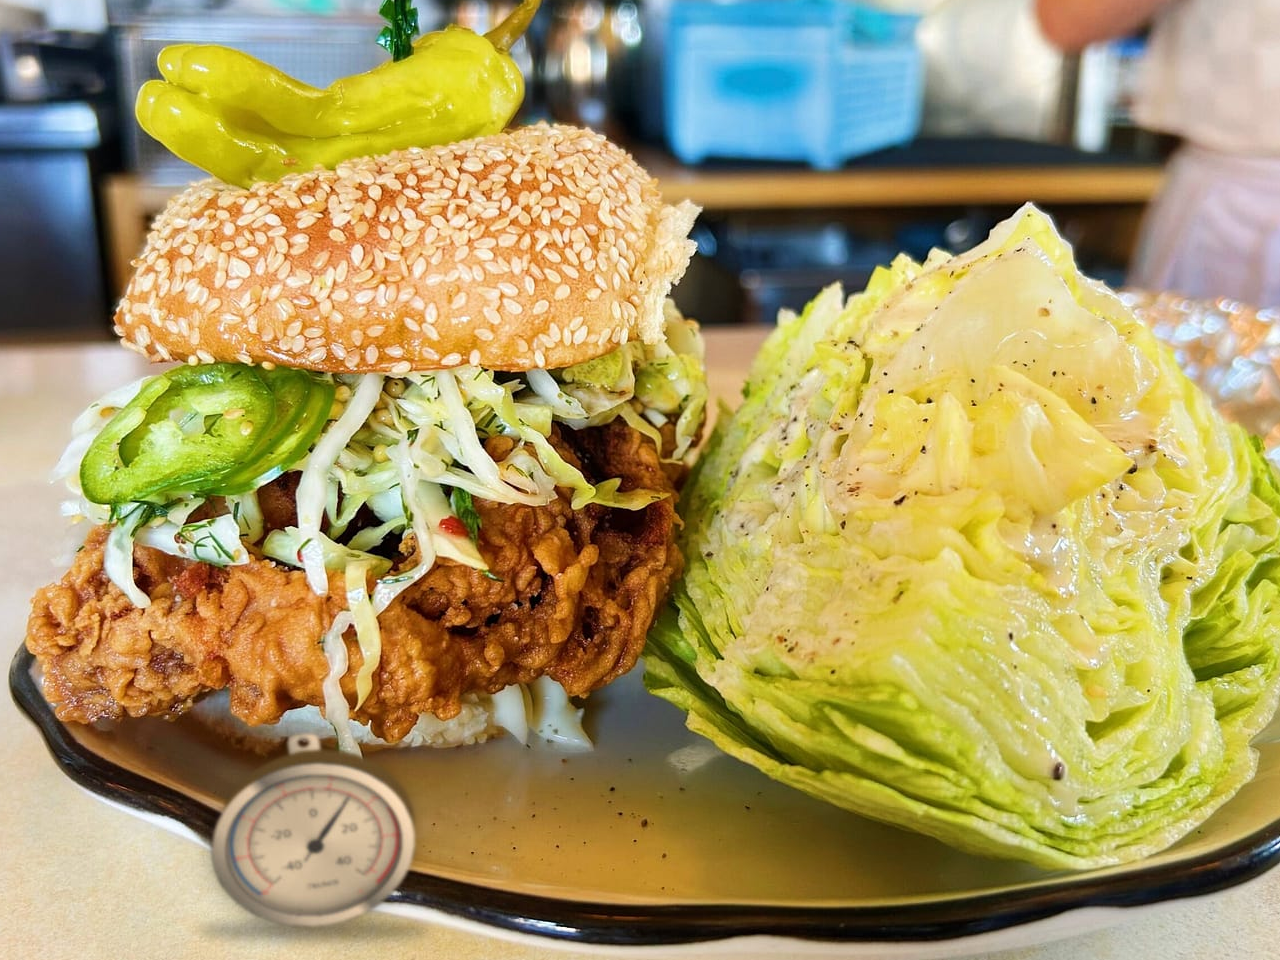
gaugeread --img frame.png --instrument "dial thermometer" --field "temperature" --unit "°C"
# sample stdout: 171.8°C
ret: 10°C
